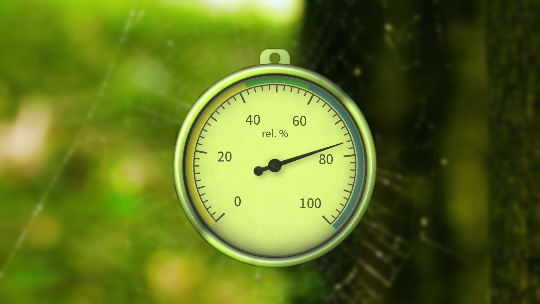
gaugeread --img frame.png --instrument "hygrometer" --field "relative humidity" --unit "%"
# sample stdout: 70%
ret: 76%
